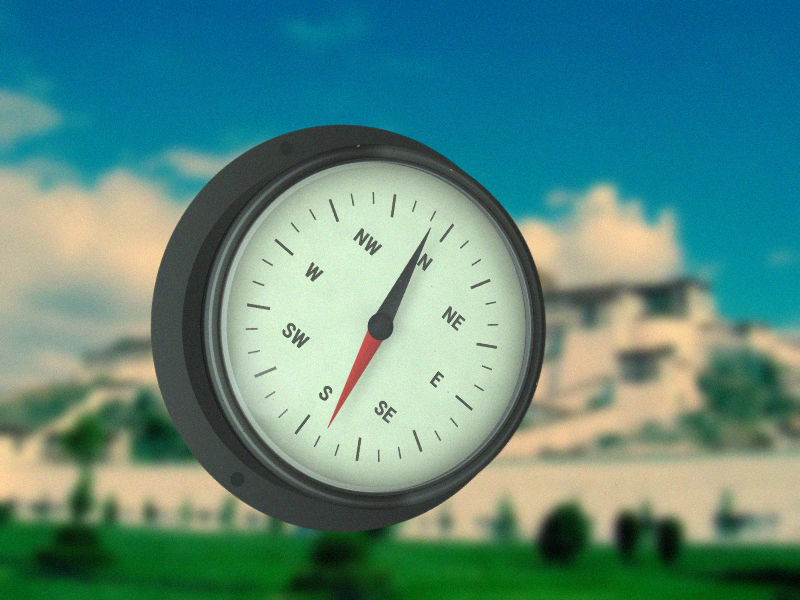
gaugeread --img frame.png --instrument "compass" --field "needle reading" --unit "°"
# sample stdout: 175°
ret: 170°
